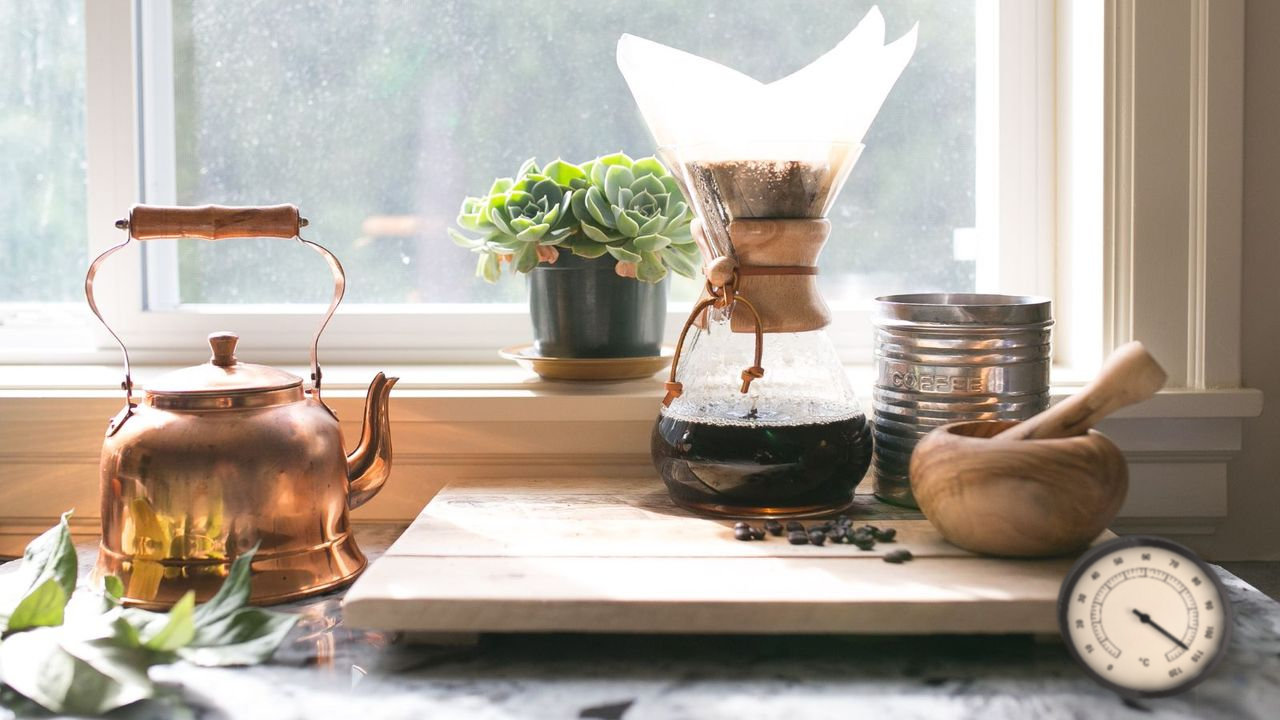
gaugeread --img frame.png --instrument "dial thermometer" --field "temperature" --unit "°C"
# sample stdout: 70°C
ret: 110°C
